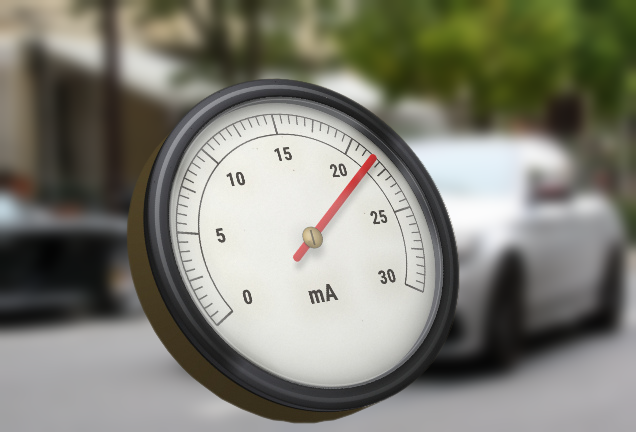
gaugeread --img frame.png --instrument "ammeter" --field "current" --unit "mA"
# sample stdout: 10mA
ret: 21.5mA
